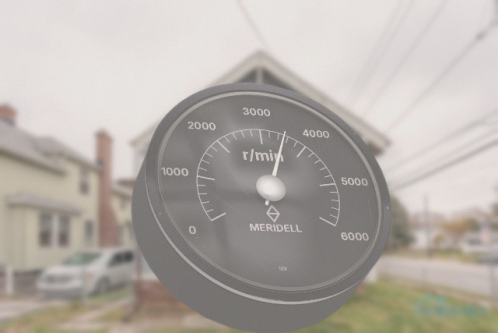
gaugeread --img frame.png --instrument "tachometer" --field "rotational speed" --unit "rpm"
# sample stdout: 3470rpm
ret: 3500rpm
